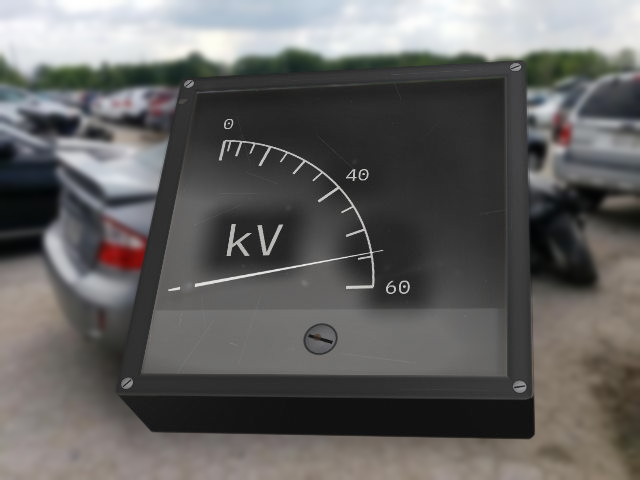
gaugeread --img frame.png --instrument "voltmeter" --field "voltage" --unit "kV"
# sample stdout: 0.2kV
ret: 55kV
